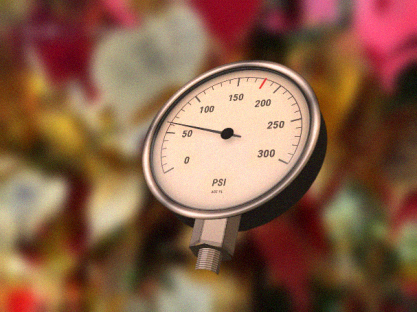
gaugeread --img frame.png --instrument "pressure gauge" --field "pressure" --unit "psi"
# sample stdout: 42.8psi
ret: 60psi
